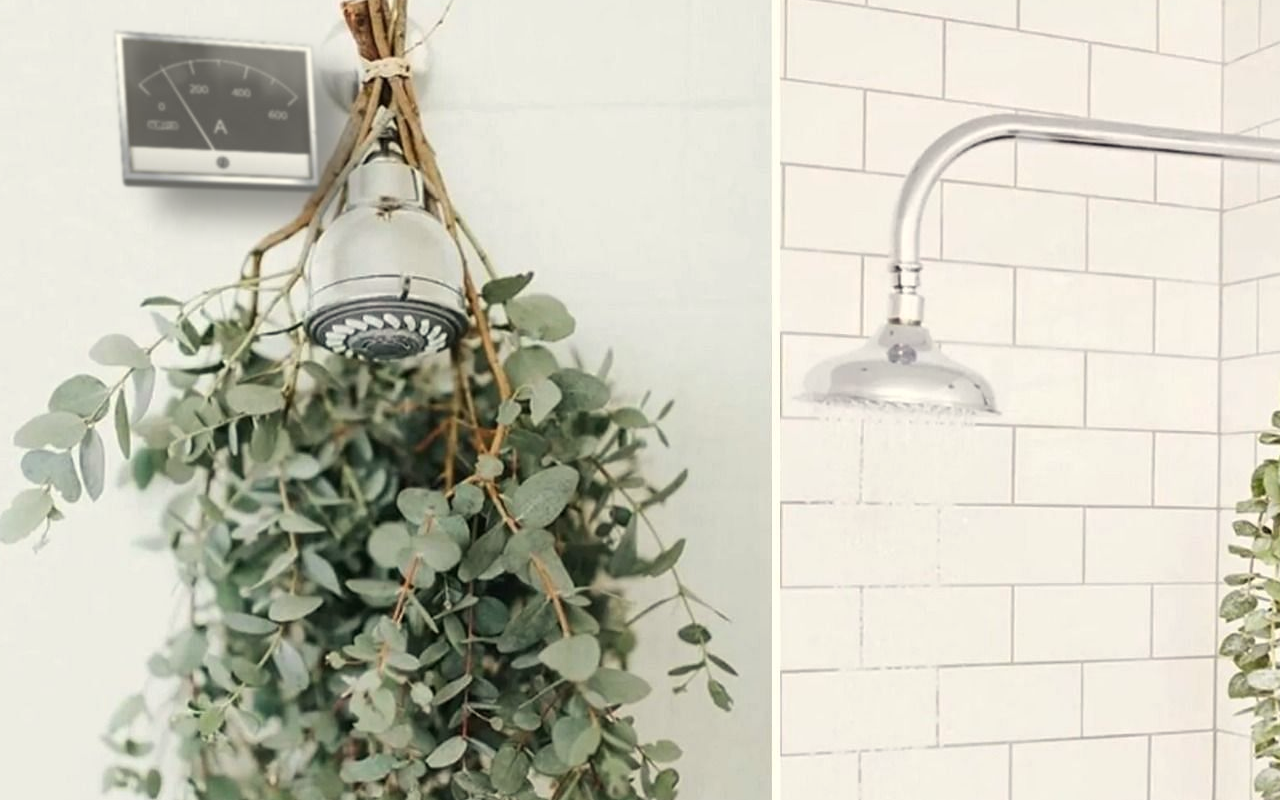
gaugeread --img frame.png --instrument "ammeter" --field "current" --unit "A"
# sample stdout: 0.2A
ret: 100A
